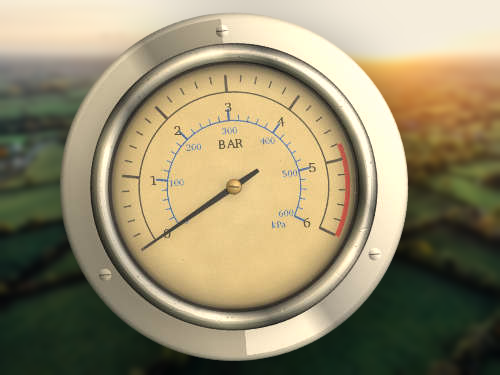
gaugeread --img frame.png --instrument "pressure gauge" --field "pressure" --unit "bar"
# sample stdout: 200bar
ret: 0bar
